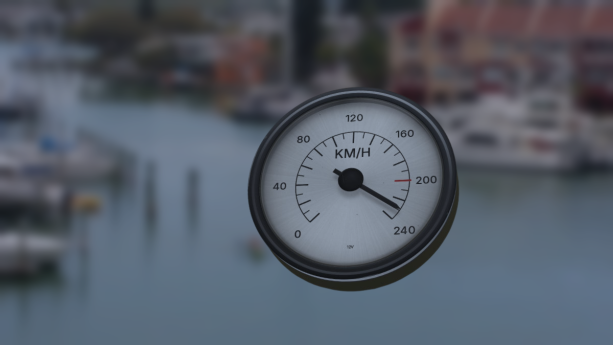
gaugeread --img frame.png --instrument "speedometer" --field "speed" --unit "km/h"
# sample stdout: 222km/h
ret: 230km/h
